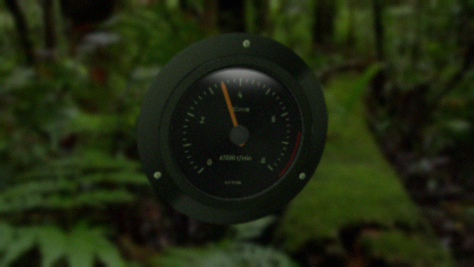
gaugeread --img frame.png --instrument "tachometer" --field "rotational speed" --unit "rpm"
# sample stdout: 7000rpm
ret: 3400rpm
